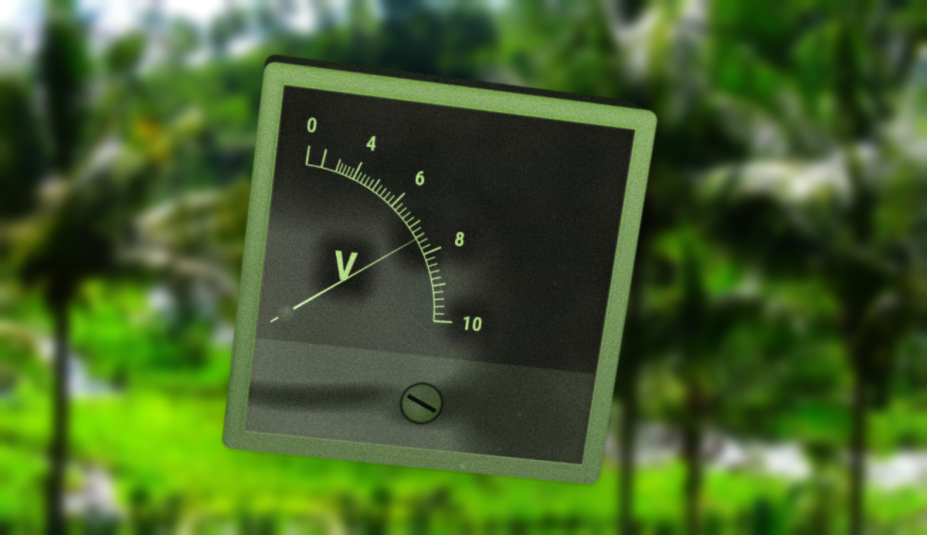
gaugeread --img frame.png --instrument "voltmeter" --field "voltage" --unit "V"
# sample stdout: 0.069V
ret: 7.4V
